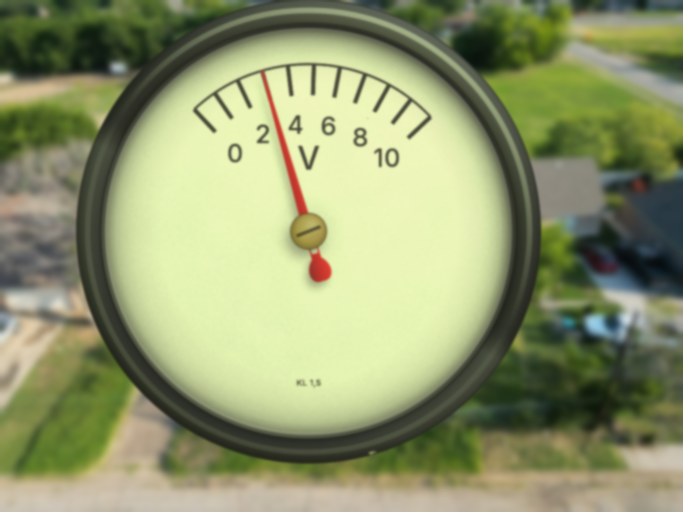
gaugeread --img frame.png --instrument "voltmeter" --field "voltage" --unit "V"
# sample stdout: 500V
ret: 3V
